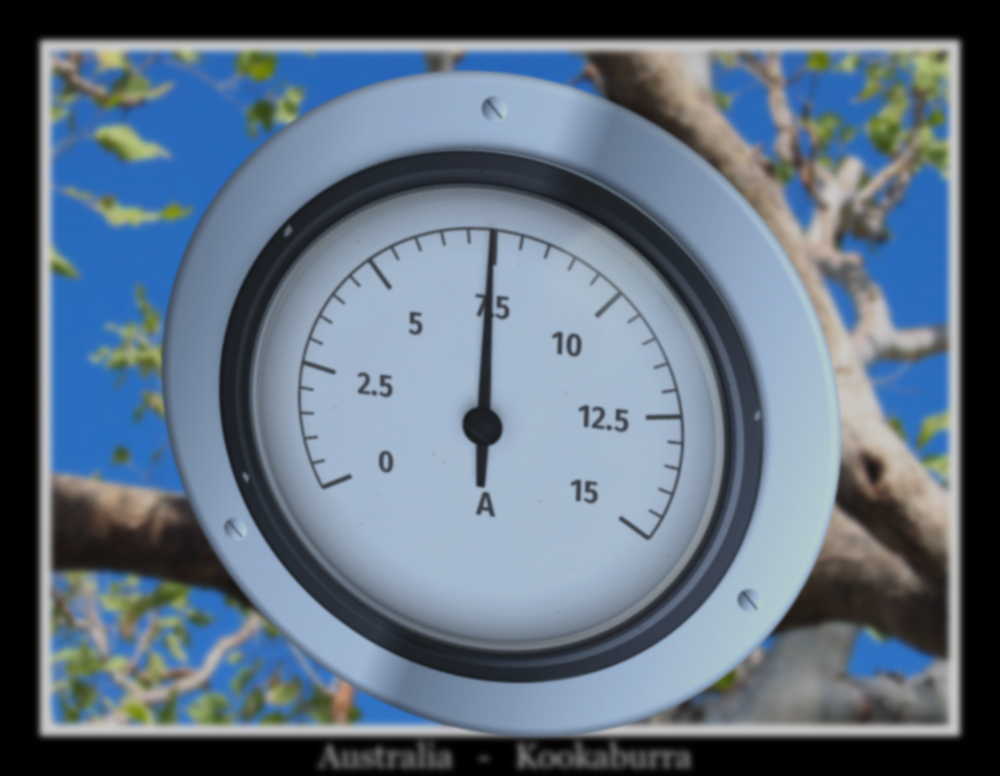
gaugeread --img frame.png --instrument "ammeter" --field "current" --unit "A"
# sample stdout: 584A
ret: 7.5A
